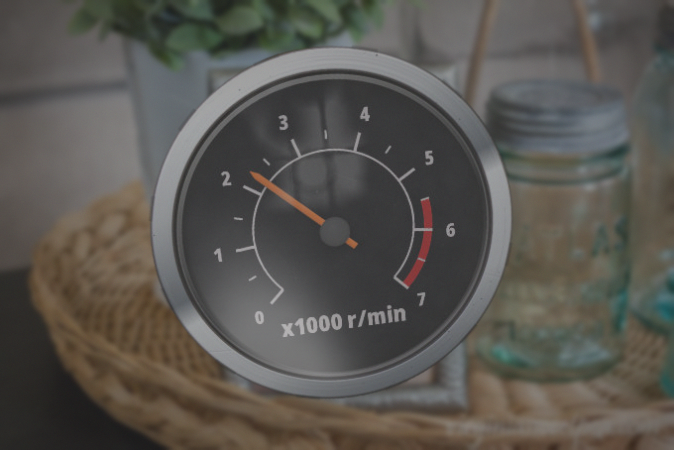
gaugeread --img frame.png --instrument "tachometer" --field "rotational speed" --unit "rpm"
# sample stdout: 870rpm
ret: 2250rpm
